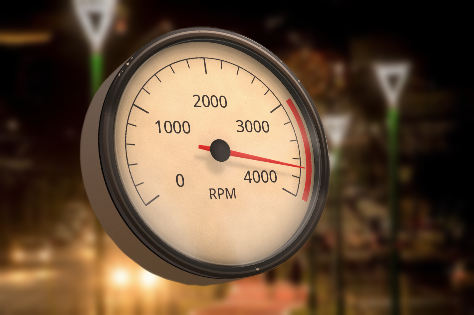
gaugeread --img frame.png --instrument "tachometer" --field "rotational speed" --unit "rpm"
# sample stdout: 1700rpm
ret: 3700rpm
